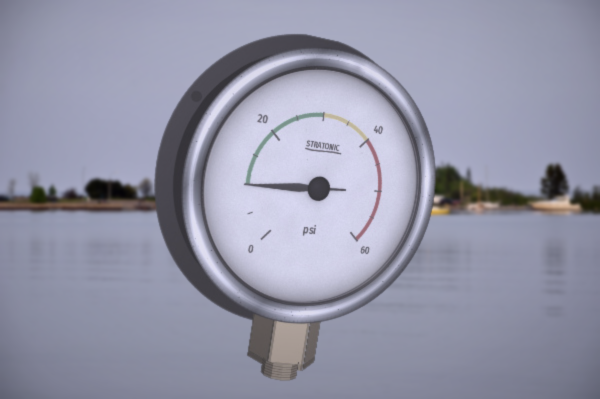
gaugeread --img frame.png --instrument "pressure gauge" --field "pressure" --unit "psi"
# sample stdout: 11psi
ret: 10psi
